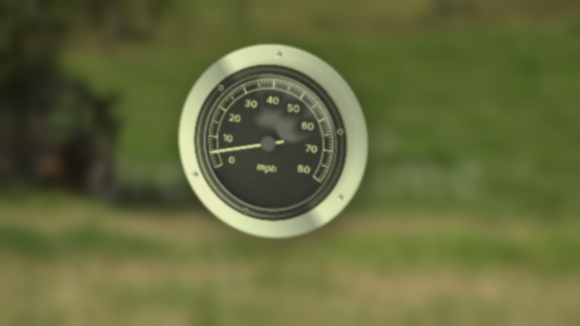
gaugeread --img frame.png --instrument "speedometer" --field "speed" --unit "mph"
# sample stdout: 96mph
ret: 5mph
